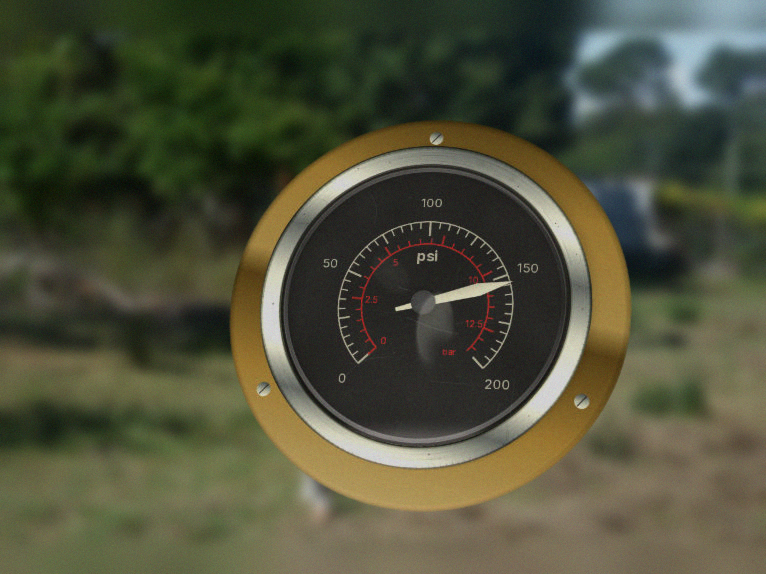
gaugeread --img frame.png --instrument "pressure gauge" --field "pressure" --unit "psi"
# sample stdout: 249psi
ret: 155psi
